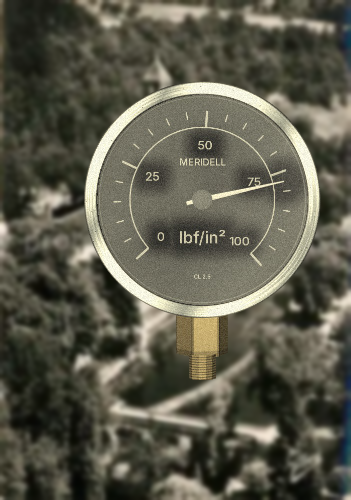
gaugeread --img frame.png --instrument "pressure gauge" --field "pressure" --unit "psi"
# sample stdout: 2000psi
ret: 77.5psi
